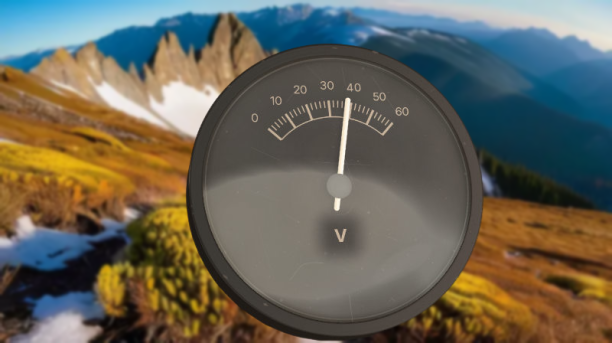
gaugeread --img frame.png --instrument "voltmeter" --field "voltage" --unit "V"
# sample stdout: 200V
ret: 38V
